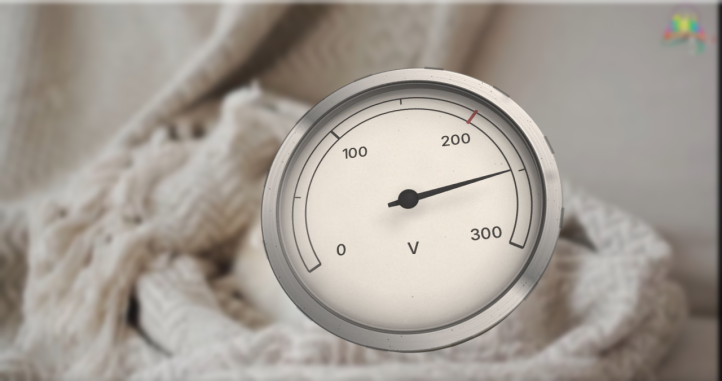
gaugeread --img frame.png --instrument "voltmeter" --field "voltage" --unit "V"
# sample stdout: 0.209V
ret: 250V
